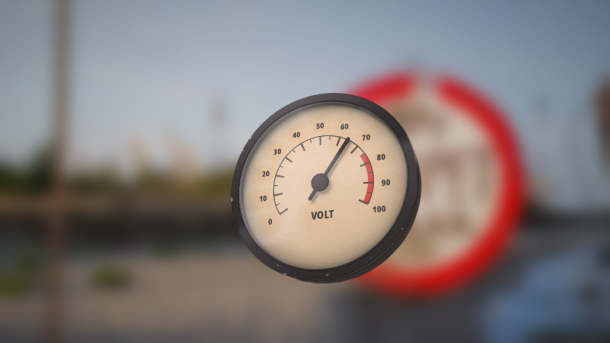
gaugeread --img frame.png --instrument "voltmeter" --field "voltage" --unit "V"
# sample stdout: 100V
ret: 65V
